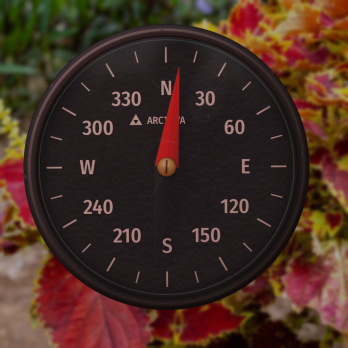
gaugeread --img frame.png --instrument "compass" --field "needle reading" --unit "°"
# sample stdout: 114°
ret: 7.5°
